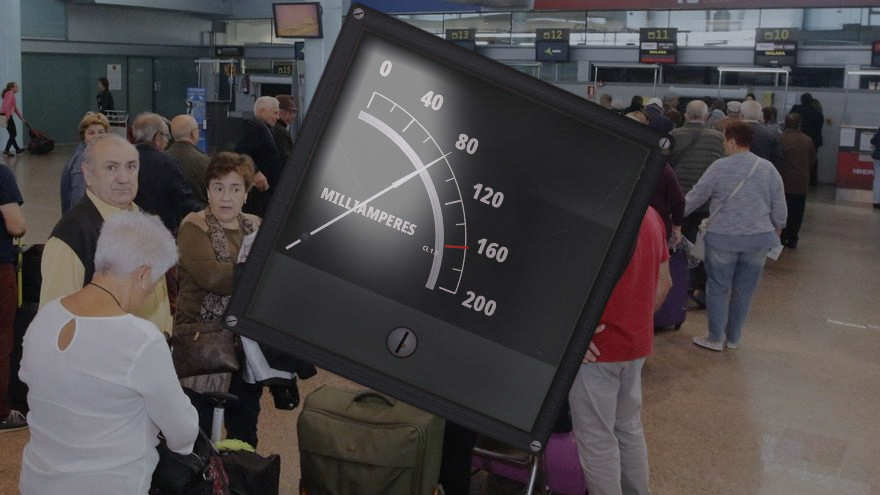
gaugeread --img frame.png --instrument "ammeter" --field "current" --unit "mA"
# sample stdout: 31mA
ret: 80mA
